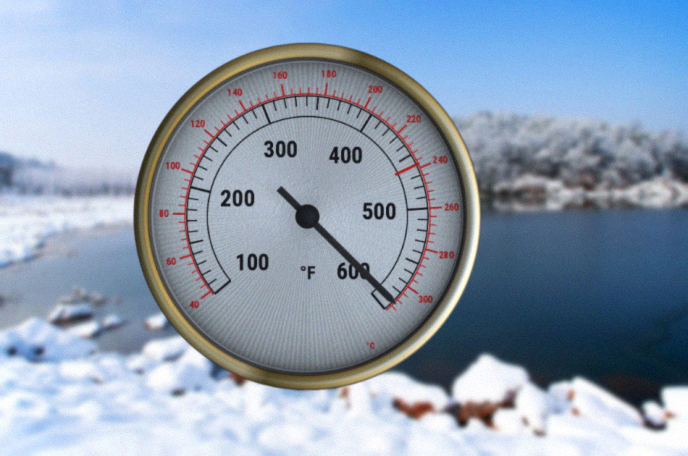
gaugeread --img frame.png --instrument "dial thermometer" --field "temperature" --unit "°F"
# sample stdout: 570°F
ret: 590°F
